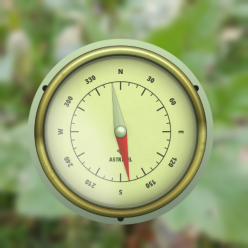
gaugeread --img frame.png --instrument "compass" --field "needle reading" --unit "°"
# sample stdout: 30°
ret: 170°
